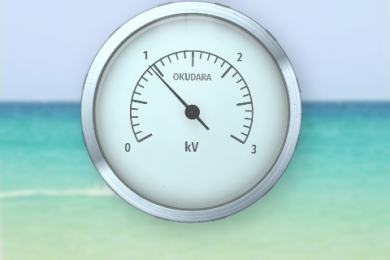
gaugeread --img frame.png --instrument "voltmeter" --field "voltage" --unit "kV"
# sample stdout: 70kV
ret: 0.95kV
